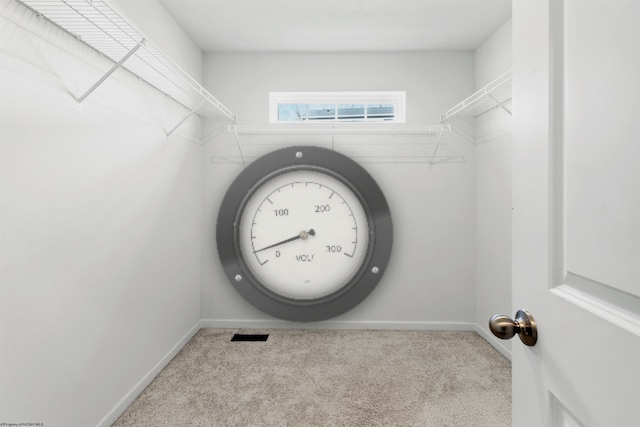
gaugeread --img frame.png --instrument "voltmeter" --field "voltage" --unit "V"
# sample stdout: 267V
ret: 20V
